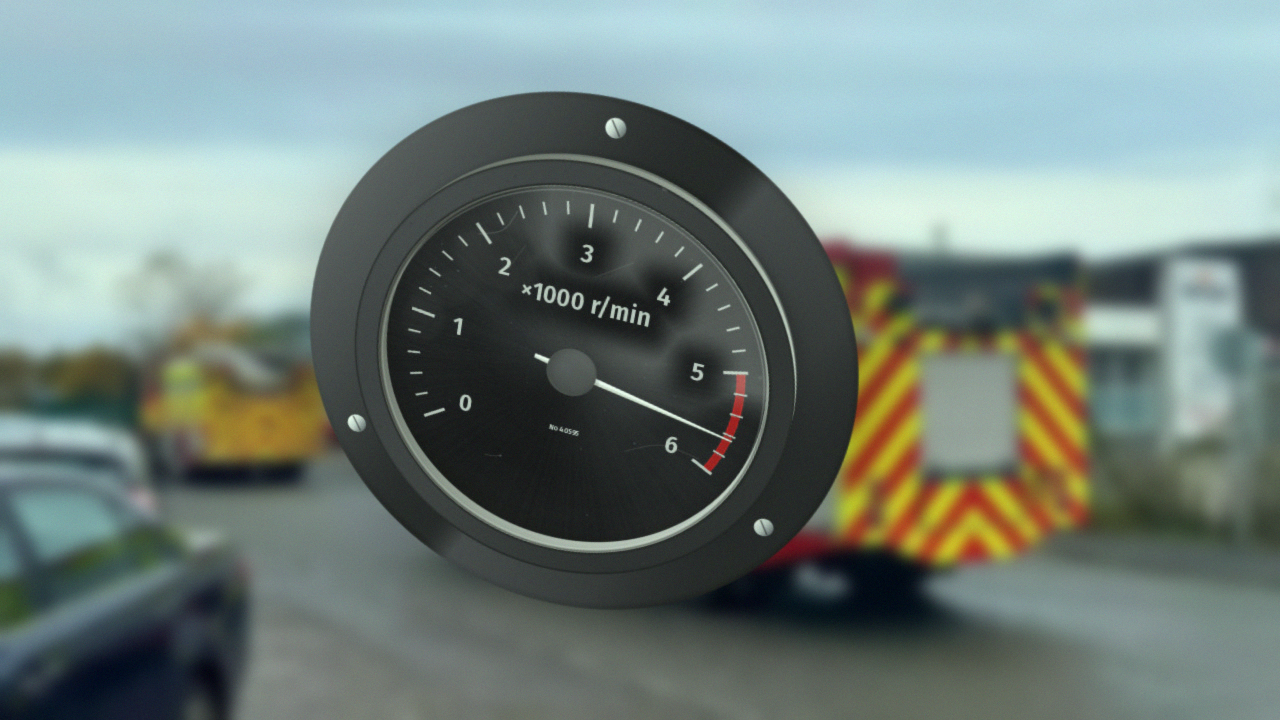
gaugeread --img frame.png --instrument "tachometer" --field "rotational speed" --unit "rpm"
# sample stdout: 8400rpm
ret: 5600rpm
